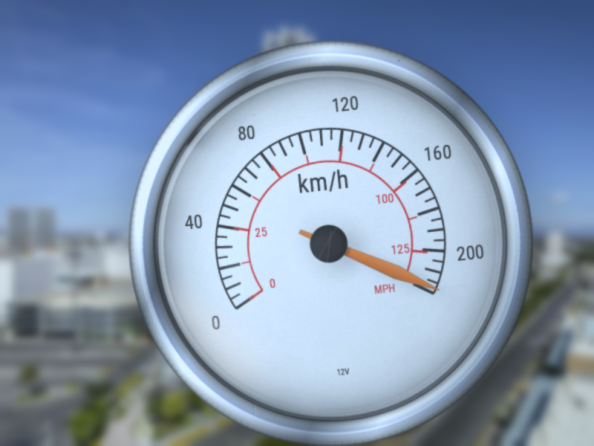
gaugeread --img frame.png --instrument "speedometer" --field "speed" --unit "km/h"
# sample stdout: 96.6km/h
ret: 217.5km/h
